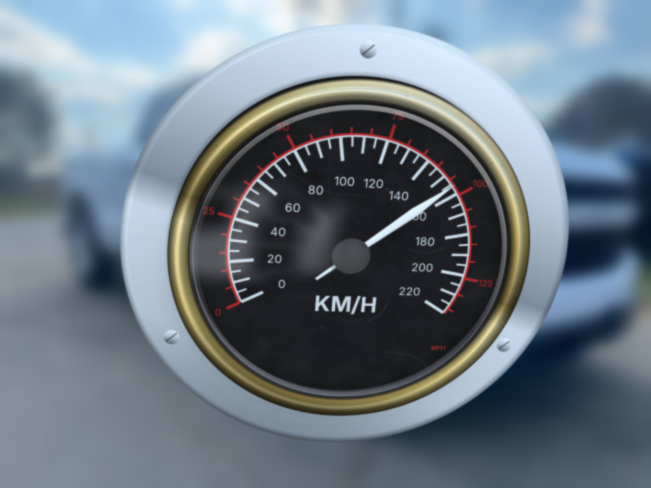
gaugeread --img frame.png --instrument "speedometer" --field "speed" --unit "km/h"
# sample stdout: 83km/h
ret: 155km/h
